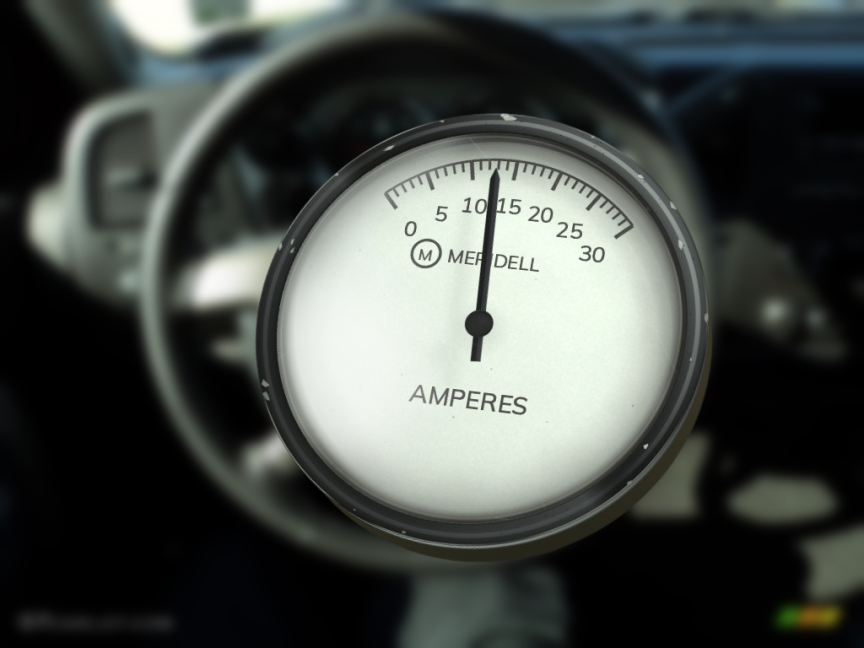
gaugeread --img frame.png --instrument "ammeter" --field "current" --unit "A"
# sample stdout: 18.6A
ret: 13A
